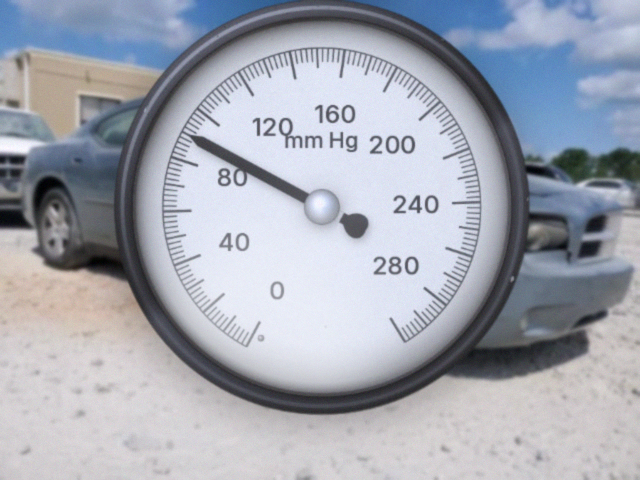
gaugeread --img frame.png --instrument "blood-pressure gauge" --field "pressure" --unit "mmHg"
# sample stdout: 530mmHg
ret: 90mmHg
